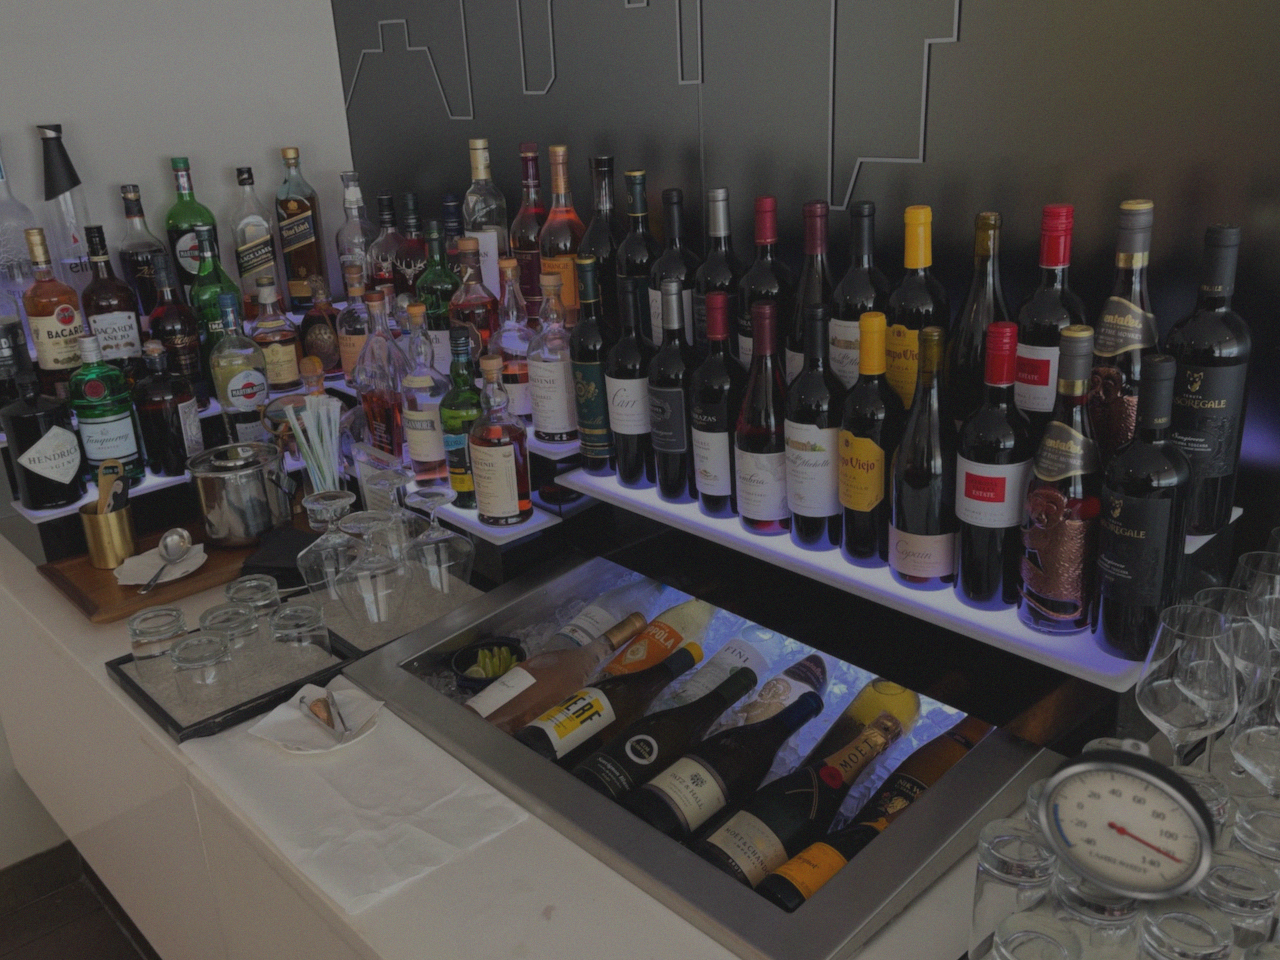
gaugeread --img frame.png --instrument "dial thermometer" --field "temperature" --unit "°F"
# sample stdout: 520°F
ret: 120°F
